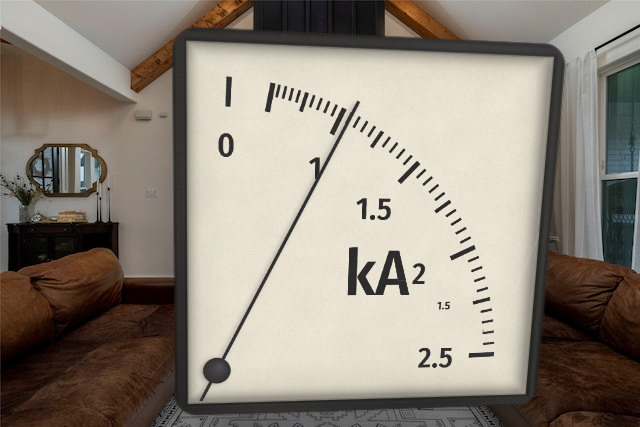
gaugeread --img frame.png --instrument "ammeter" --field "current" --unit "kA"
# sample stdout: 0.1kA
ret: 1.05kA
